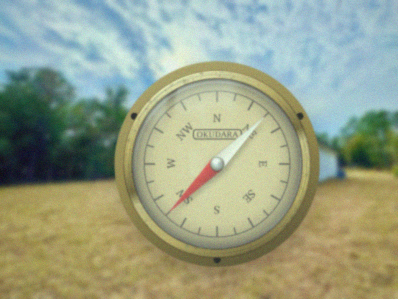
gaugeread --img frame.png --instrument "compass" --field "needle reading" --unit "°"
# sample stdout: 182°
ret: 225°
